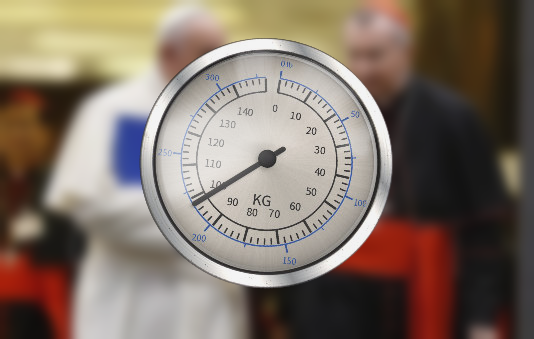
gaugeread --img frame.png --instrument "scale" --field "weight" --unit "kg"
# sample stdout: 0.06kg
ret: 98kg
